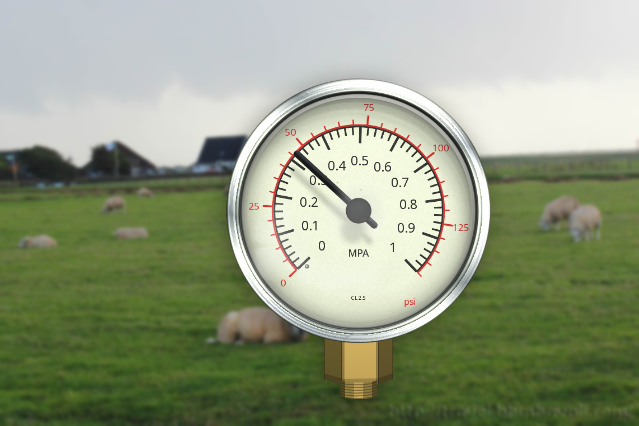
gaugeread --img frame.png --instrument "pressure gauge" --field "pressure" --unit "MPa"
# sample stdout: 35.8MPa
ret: 0.32MPa
